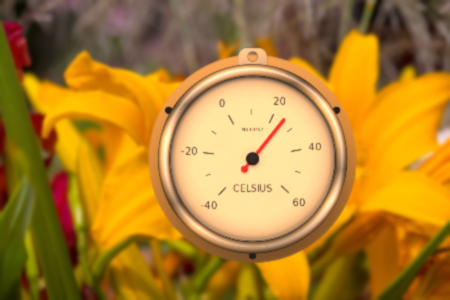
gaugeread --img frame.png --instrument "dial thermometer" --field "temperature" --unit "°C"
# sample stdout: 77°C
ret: 25°C
